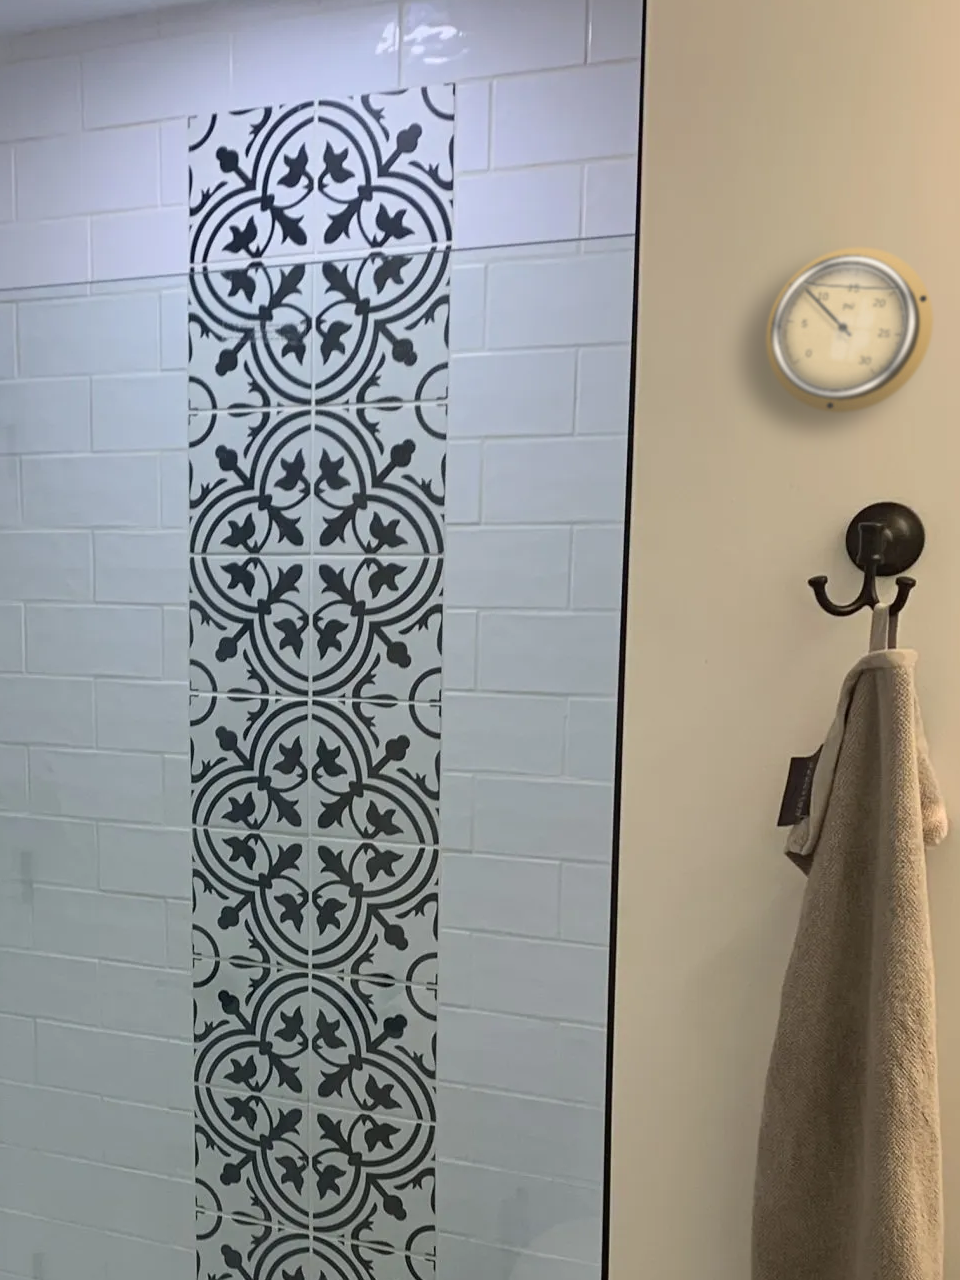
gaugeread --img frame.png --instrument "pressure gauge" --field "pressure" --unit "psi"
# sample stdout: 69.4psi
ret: 9psi
